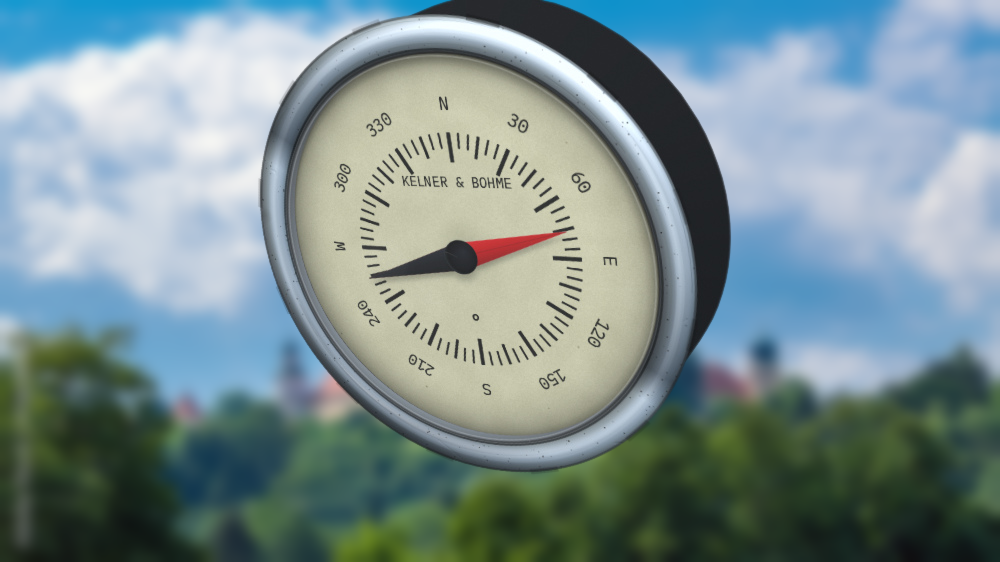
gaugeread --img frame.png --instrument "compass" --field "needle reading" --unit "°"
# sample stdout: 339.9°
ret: 75°
